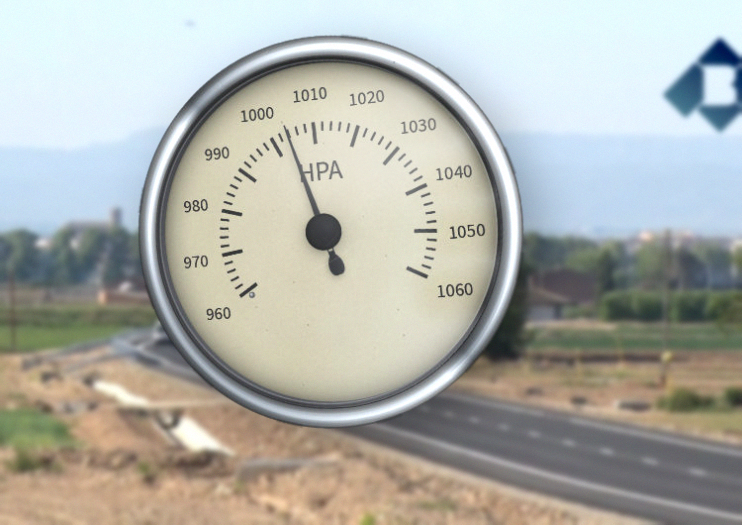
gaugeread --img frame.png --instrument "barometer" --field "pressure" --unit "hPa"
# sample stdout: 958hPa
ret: 1004hPa
